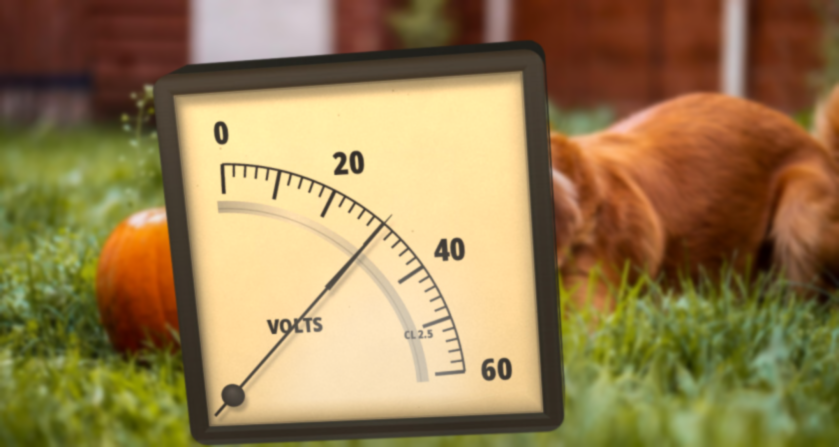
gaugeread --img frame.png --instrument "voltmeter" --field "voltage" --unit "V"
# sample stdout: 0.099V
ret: 30V
